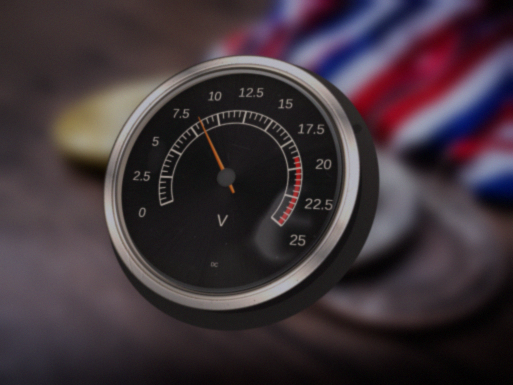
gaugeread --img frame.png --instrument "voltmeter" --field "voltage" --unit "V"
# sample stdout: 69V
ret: 8.5V
